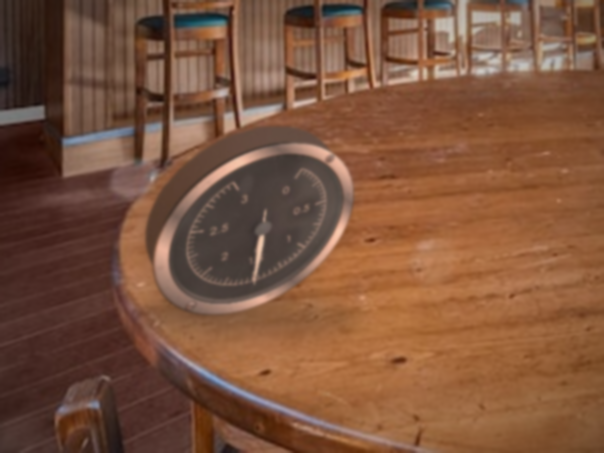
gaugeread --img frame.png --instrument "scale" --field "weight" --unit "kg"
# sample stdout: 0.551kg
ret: 1.5kg
